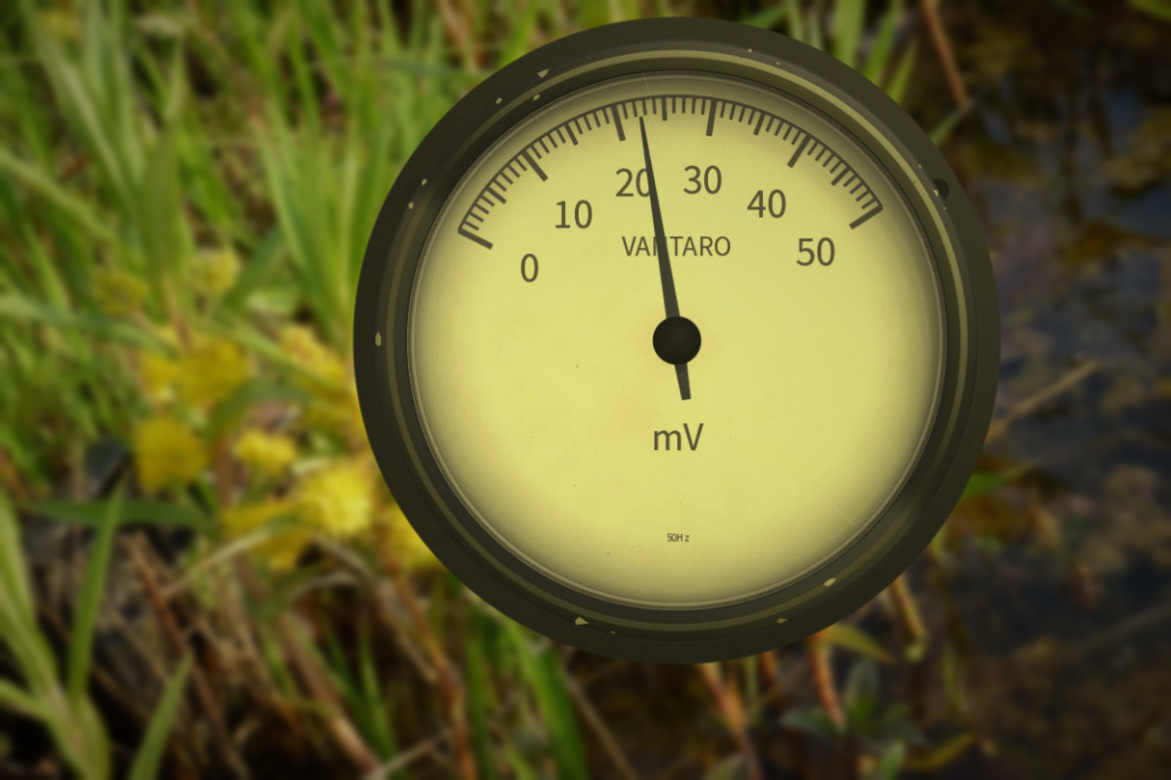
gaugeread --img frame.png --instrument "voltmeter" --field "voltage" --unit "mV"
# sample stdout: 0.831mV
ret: 22.5mV
